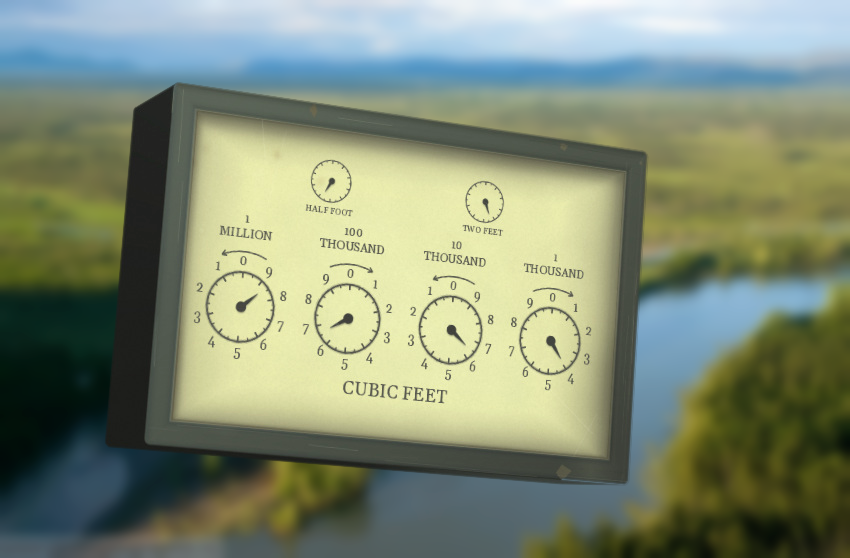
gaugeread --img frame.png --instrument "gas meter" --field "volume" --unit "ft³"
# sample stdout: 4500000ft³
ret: 866400ft³
